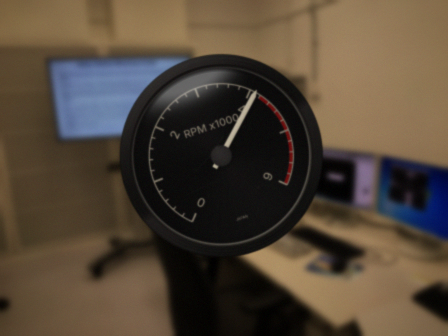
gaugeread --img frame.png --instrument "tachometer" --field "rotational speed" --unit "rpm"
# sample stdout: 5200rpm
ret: 4100rpm
